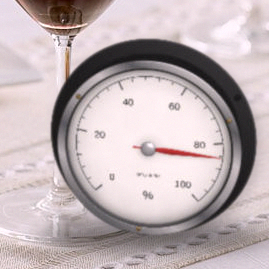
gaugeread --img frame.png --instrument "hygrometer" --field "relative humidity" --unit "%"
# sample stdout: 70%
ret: 84%
